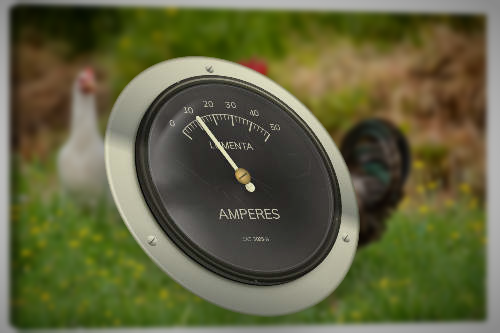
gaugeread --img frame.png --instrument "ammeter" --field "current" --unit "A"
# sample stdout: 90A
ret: 10A
